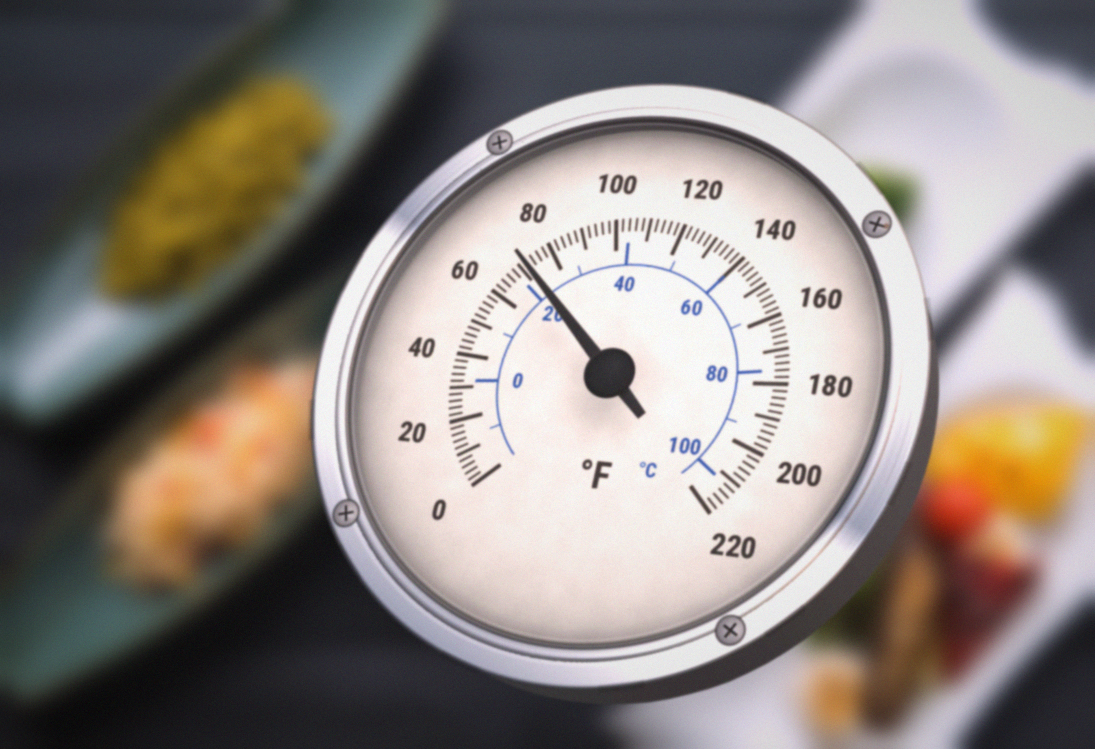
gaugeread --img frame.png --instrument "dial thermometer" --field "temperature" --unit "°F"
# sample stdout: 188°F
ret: 72°F
